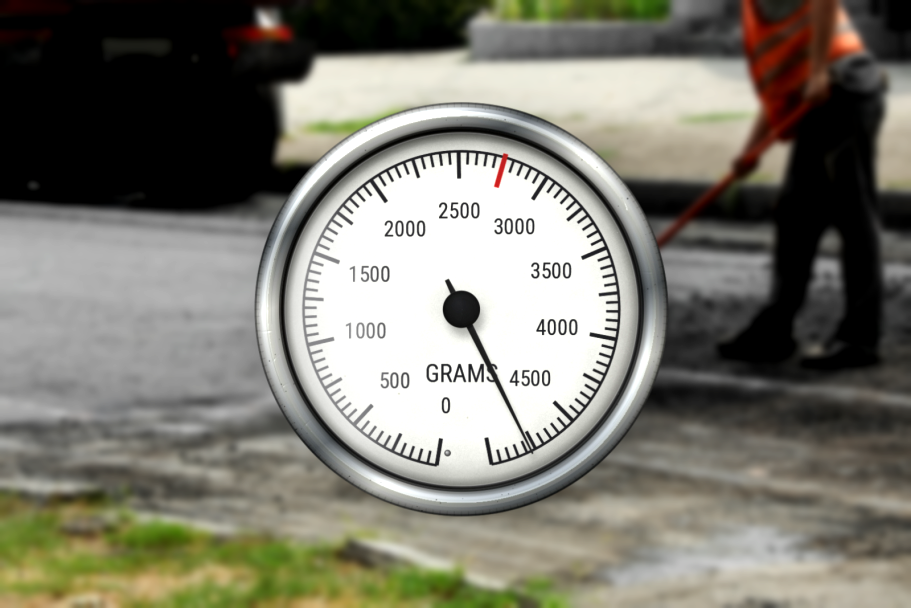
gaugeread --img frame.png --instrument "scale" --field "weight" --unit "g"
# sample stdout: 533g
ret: 4775g
